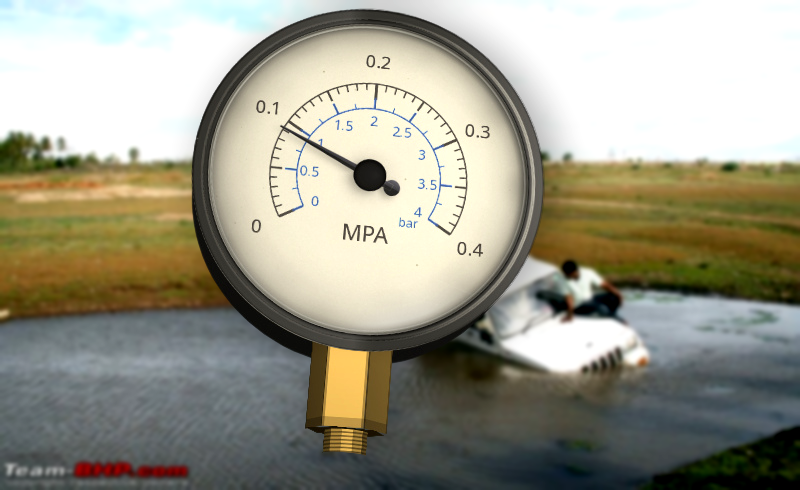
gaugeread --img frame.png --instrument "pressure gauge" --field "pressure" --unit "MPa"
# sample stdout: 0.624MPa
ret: 0.09MPa
